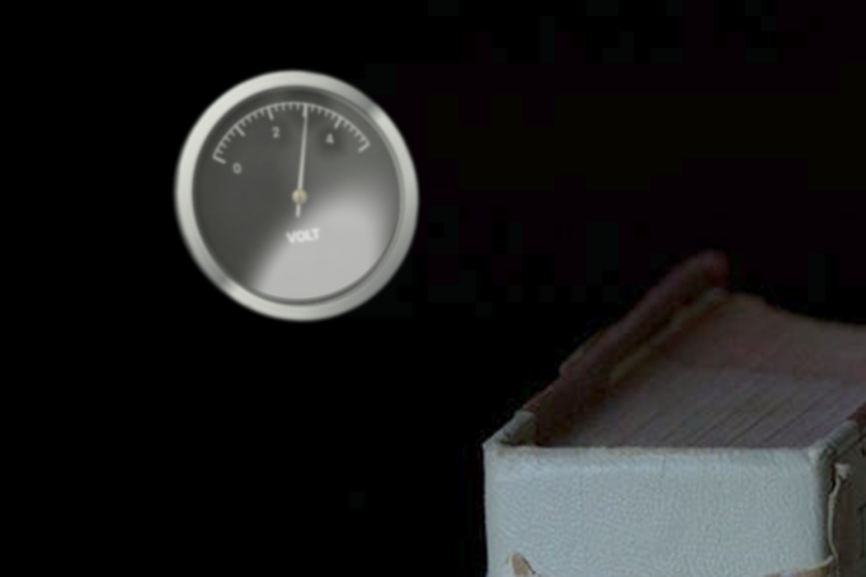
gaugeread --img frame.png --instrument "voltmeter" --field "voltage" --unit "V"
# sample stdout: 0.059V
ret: 3V
